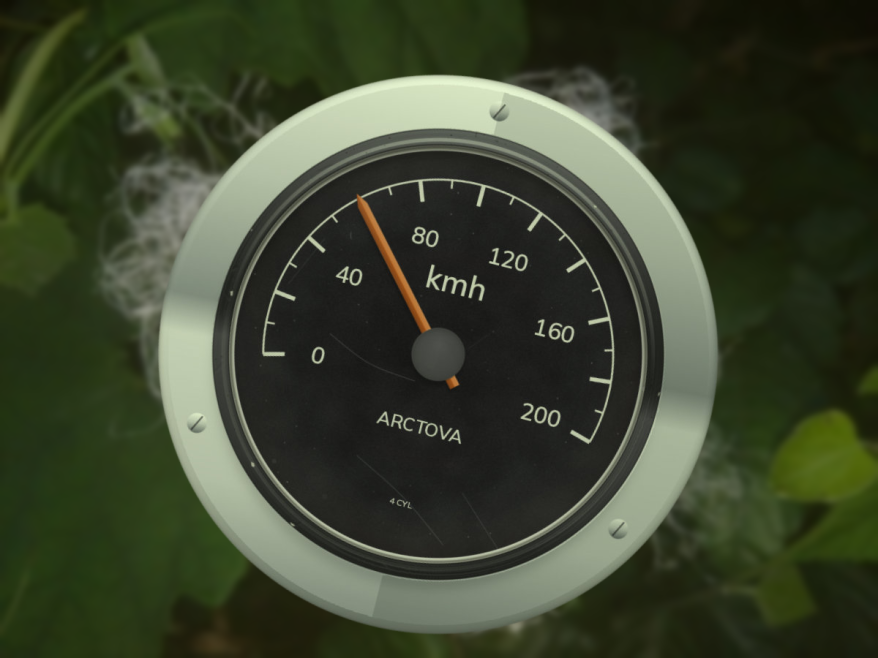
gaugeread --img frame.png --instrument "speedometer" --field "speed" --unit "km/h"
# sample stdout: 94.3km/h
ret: 60km/h
